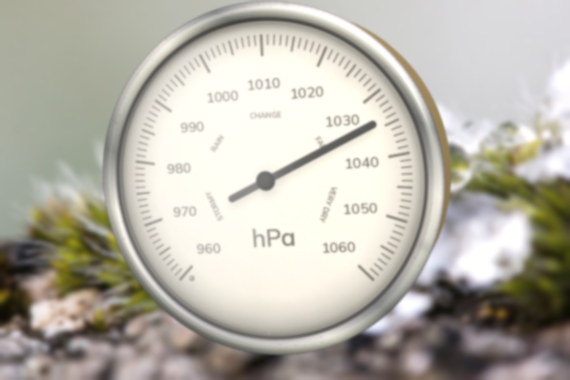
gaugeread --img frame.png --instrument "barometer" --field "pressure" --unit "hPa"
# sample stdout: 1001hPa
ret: 1034hPa
